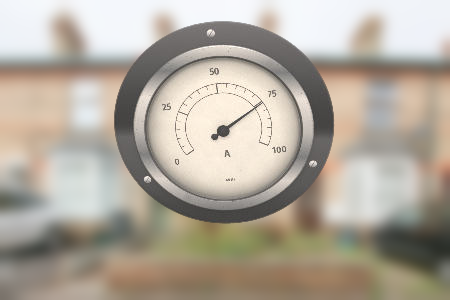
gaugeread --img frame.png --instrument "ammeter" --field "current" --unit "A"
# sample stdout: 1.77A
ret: 75A
